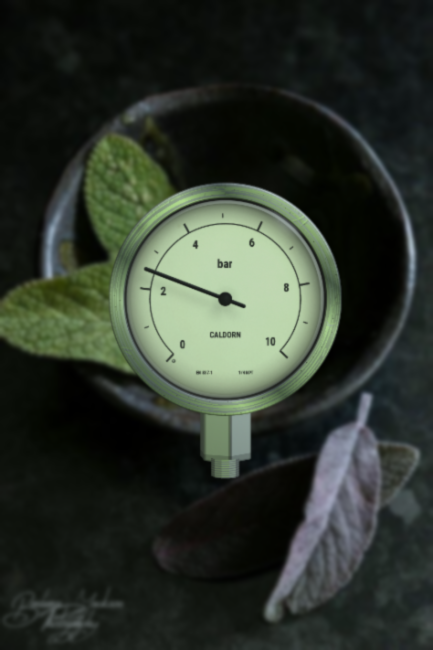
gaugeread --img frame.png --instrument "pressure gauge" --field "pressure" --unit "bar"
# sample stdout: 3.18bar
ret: 2.5bar
